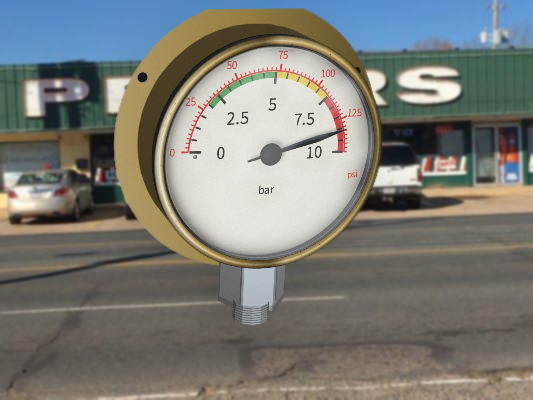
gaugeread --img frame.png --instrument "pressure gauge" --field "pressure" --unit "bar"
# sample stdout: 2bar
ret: 9bar
